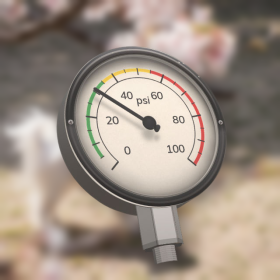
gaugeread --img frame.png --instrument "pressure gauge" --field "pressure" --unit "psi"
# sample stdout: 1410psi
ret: 30psi
